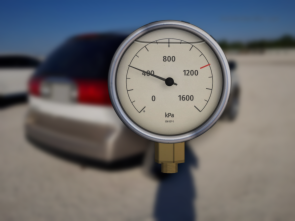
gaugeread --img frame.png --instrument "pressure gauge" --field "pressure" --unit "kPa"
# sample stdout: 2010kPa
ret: 400kPa
